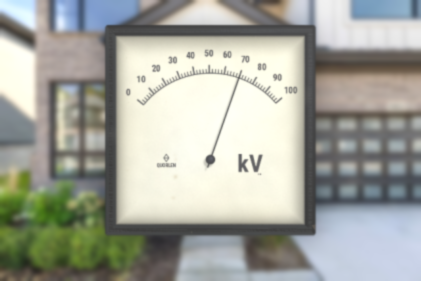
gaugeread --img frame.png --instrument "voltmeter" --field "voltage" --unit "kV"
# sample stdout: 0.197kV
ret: 70kV
